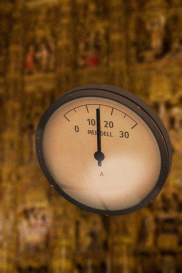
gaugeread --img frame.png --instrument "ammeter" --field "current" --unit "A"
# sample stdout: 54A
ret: 15A
